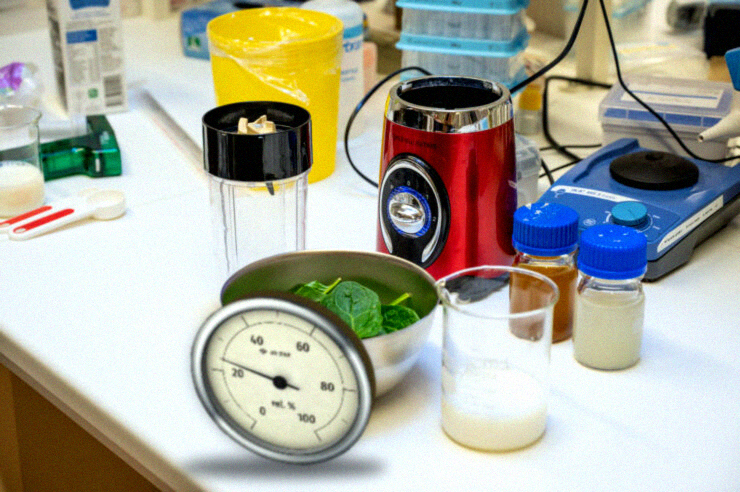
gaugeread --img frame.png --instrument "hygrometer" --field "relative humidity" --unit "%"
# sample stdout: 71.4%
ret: 25%
